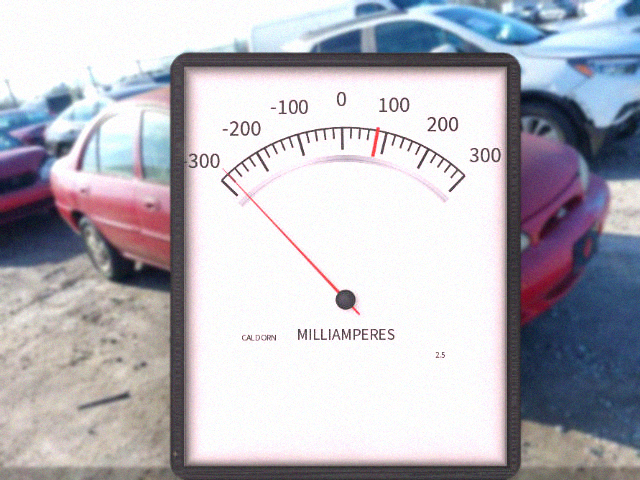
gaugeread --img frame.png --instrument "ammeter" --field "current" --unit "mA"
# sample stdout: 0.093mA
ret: -280mA
